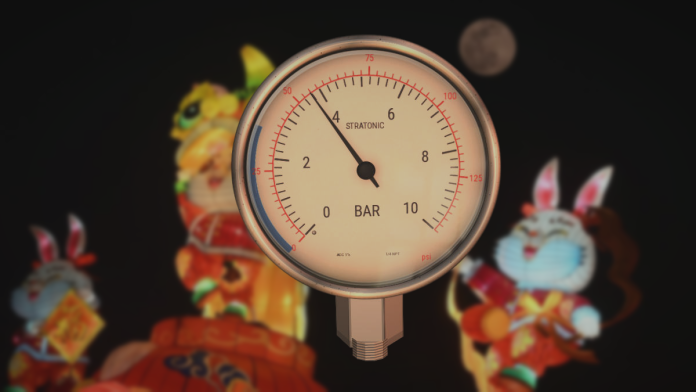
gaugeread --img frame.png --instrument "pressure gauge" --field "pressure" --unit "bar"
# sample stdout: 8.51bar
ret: 3.8bar
